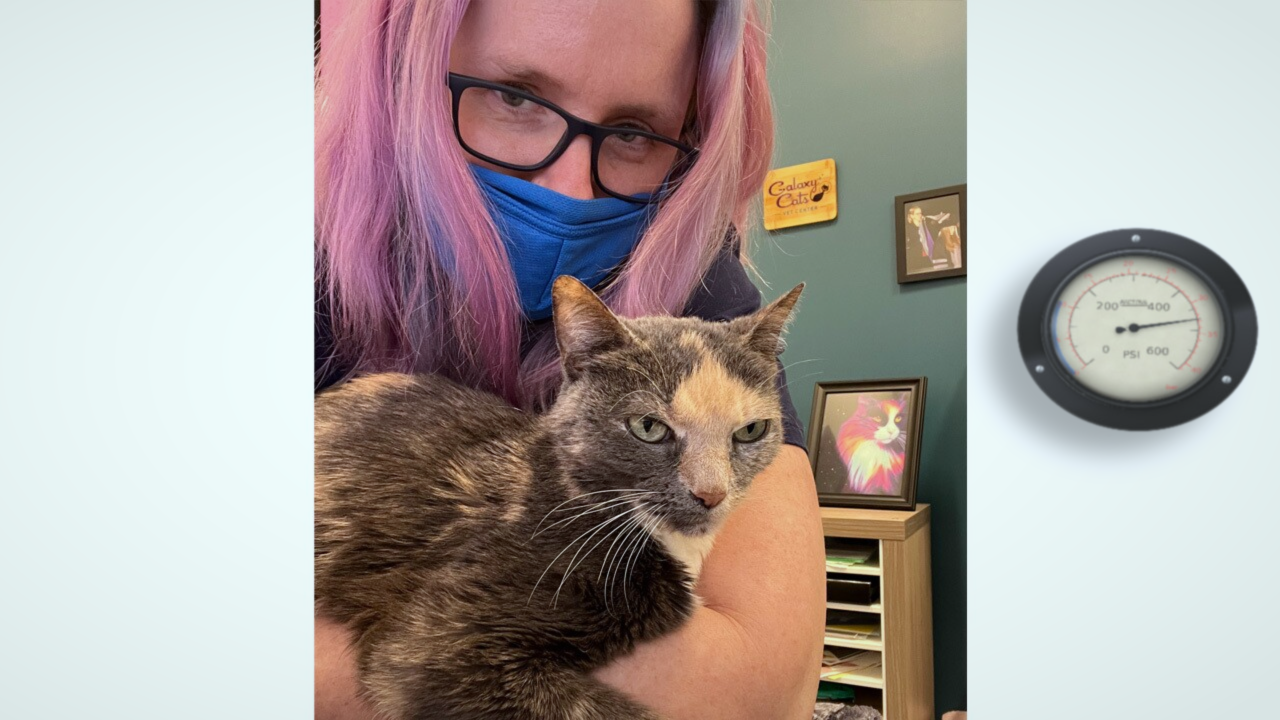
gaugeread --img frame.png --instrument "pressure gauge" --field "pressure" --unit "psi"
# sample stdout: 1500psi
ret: 475psi
